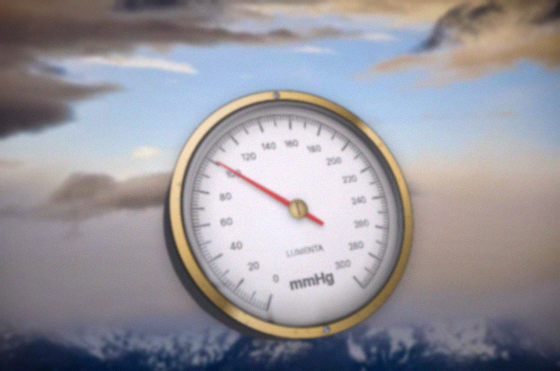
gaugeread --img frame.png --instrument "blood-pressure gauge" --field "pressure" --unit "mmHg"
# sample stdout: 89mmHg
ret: 100mmHg
